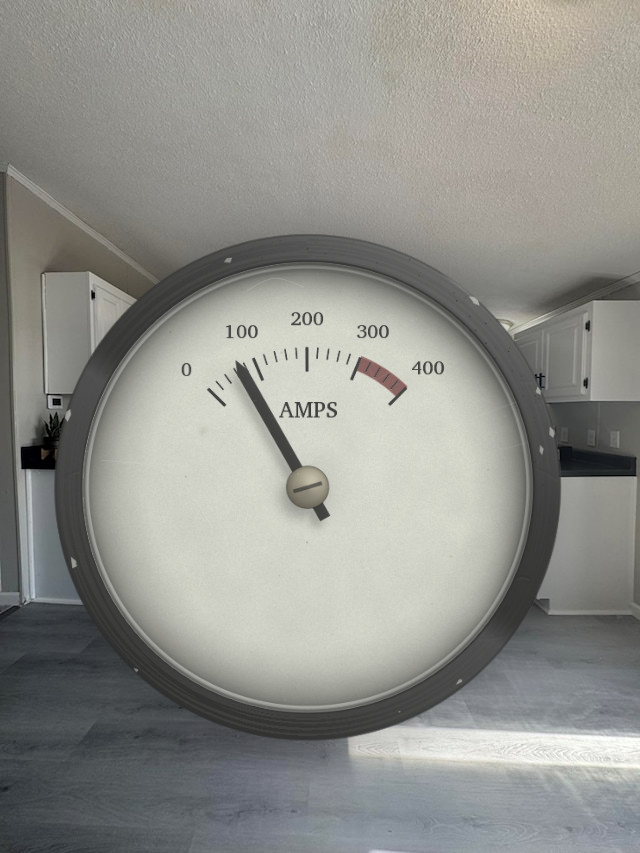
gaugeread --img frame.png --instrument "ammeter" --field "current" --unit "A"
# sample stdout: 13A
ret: 70A
